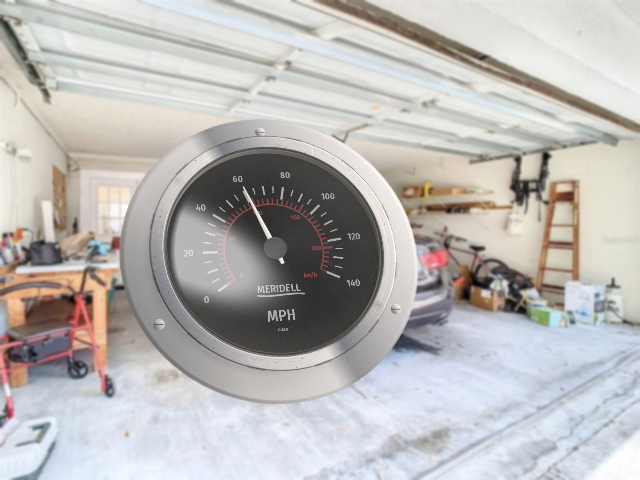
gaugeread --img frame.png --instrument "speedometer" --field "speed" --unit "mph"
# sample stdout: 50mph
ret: 60mph
